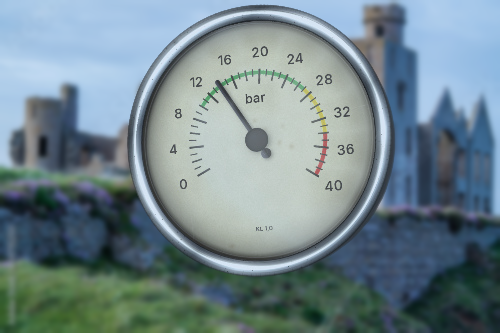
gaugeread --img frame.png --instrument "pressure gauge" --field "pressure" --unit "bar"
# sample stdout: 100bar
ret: 14bar
